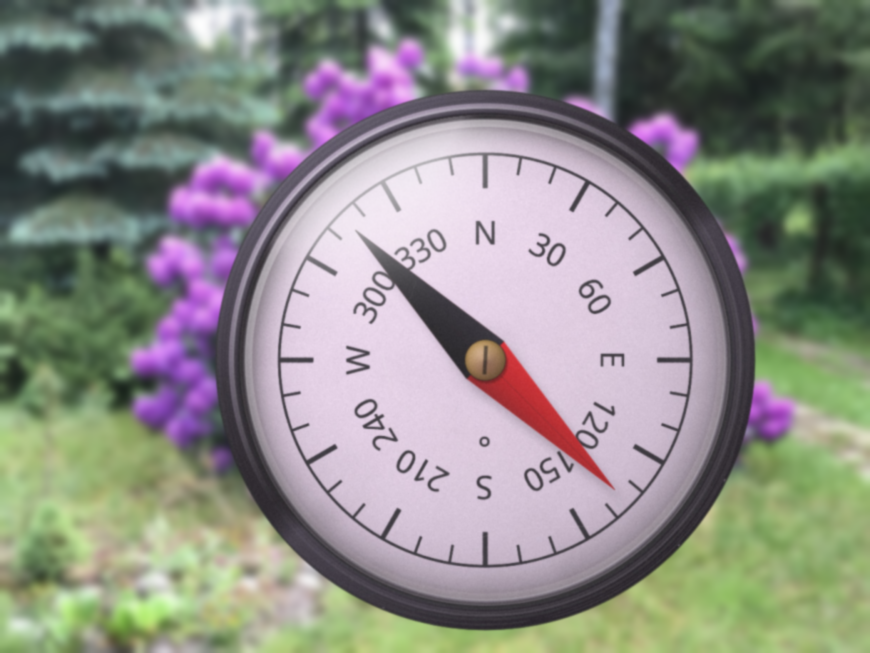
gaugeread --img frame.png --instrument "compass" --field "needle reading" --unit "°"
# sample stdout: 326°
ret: 135°
